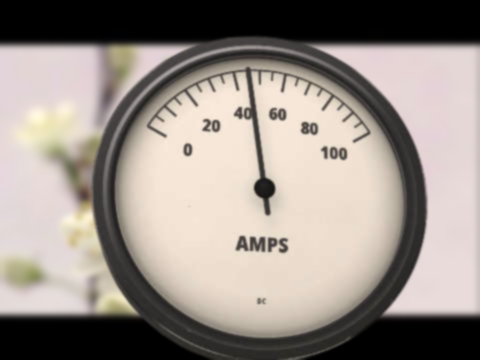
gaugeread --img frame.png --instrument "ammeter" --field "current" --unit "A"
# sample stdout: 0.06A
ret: 45A
